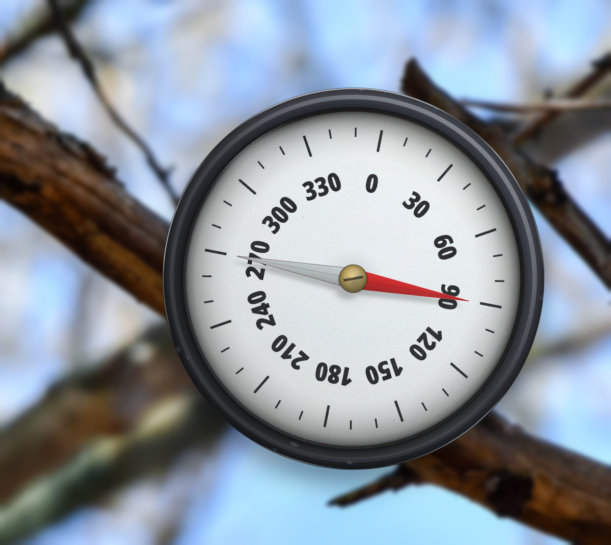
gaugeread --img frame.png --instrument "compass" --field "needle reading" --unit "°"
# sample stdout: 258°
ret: 90°
